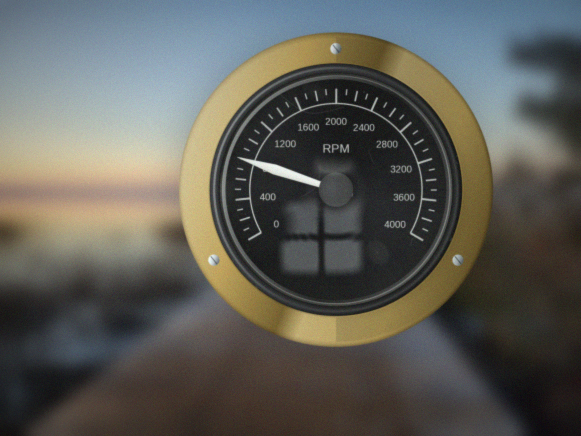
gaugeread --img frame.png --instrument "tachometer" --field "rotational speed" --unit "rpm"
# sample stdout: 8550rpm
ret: 800rpm
